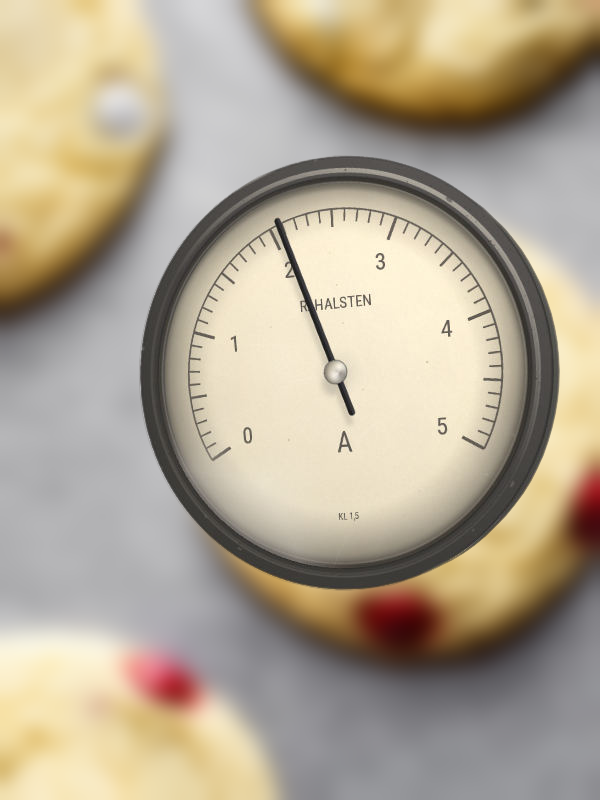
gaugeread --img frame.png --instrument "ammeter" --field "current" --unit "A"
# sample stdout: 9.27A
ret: 2.1A
